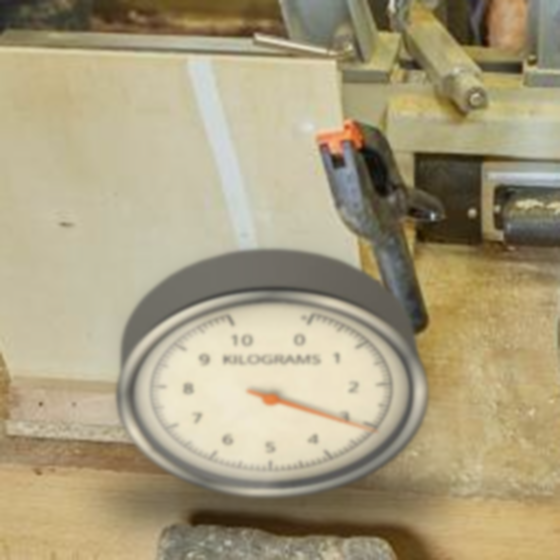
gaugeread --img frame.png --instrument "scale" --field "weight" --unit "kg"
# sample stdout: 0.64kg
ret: 3kg
